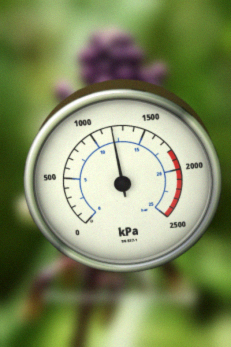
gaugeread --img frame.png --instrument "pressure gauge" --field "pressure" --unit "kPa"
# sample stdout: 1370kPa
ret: 1200kPa
